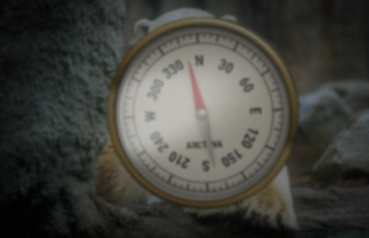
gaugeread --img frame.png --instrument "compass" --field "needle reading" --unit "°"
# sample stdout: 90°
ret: 350°
